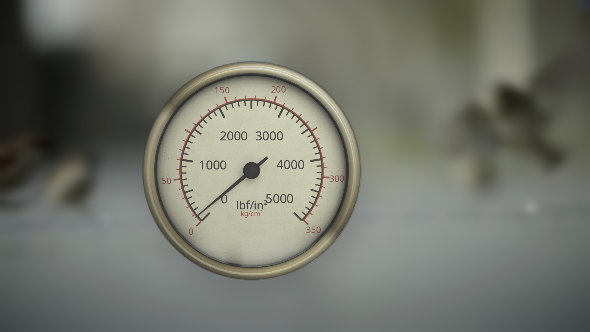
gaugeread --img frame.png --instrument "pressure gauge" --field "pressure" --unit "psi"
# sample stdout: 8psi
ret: 100psi
